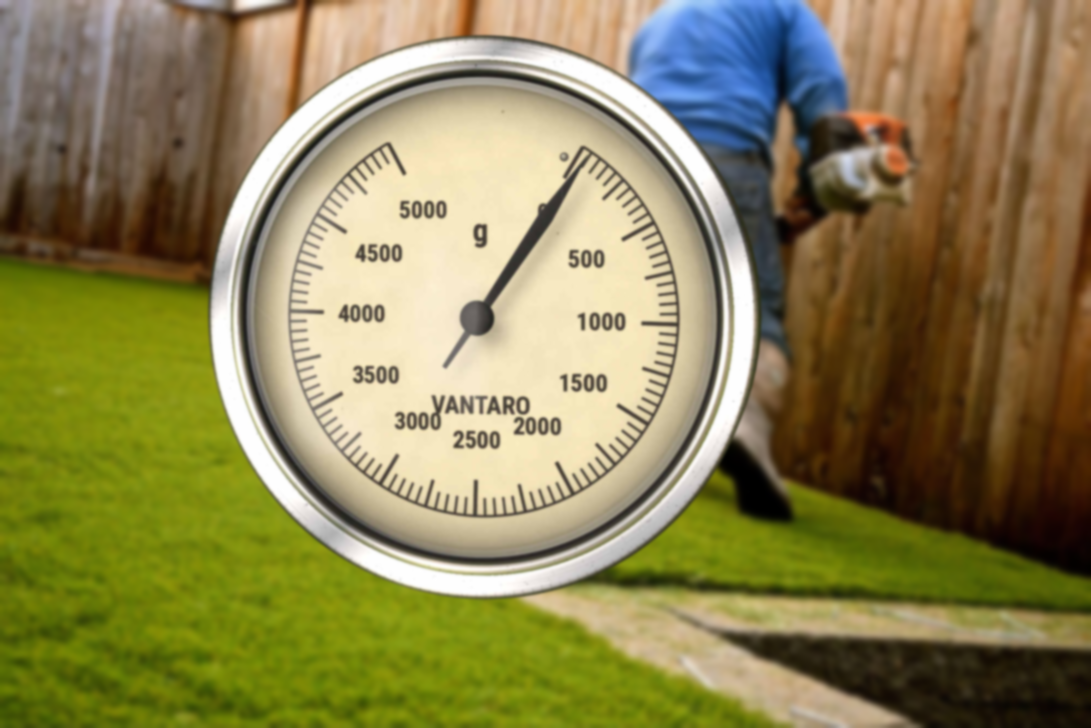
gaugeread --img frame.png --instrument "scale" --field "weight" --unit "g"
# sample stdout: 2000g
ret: 50g
